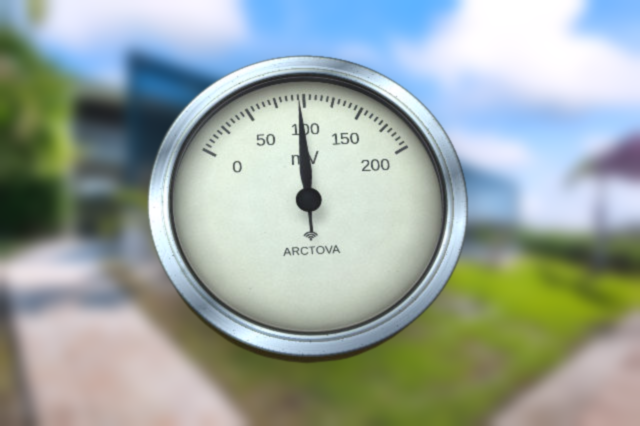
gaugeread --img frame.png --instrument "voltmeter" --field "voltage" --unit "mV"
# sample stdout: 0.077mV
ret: 95mV
